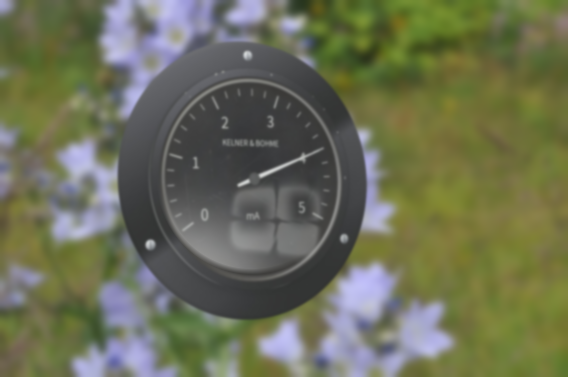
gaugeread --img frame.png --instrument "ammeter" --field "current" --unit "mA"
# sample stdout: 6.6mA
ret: 4mA
